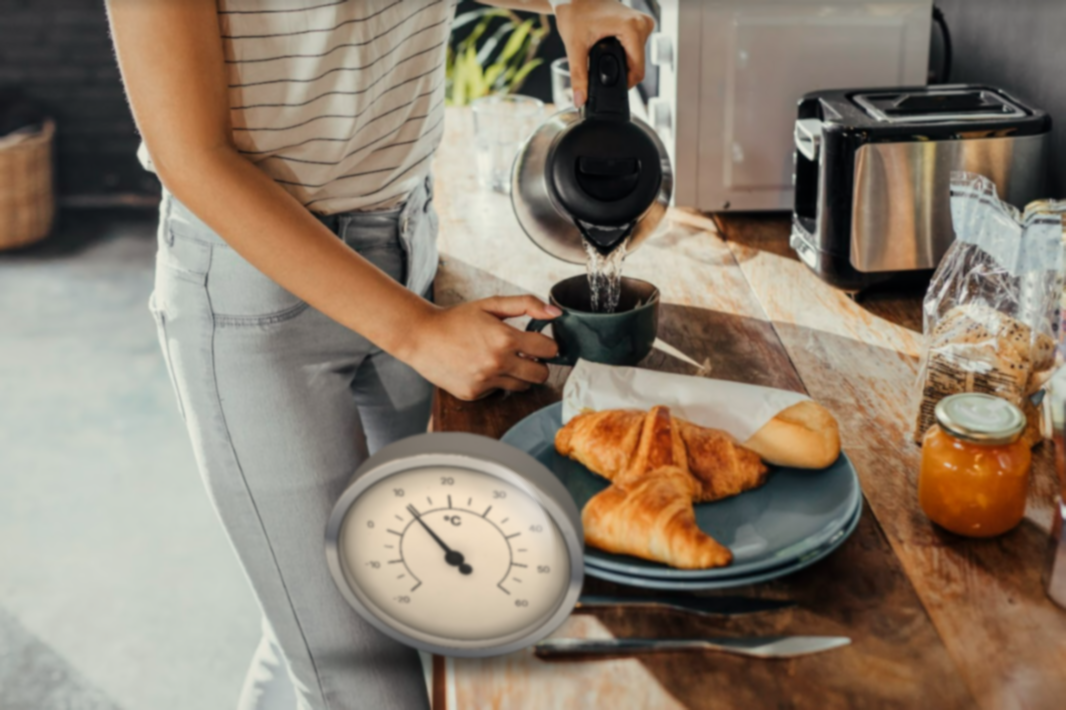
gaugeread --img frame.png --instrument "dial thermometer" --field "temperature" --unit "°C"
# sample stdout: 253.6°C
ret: 10°C
